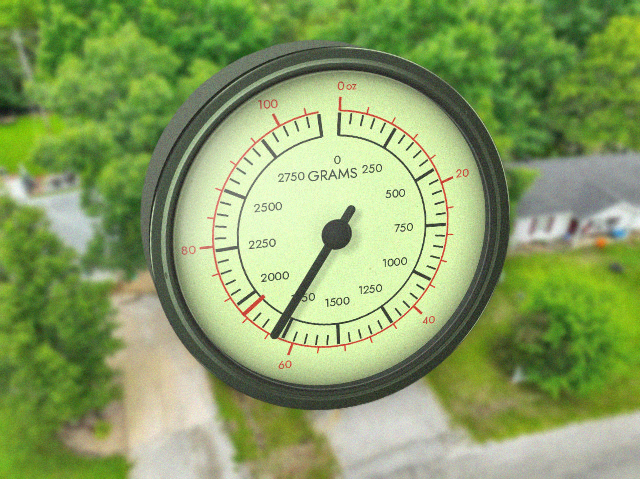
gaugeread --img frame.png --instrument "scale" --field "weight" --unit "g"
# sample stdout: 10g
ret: 1800g
